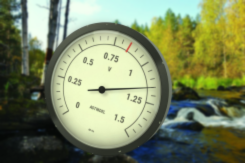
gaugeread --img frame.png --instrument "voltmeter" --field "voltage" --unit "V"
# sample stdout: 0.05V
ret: 1.15V
